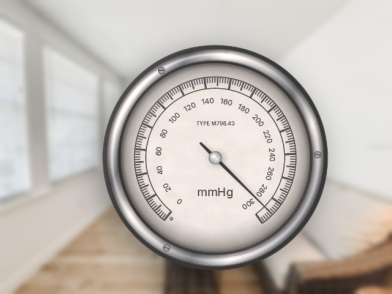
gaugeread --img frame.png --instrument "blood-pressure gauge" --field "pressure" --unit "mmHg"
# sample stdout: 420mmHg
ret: 290mmHg
